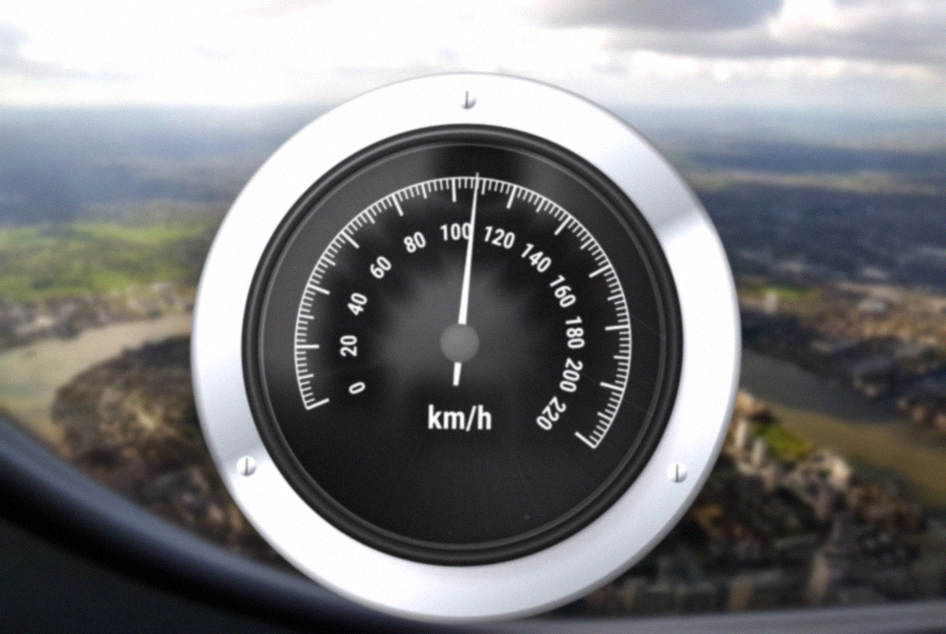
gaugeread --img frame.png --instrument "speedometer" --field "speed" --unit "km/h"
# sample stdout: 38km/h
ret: 108km/h
